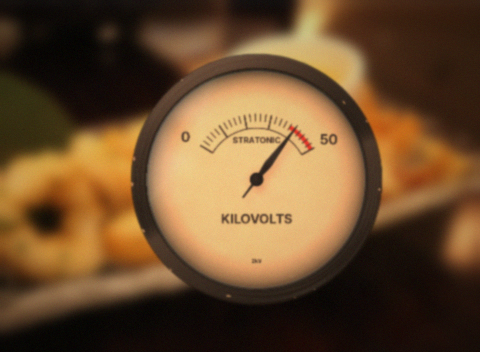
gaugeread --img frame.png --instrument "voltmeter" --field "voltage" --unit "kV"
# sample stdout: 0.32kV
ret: 40kV
